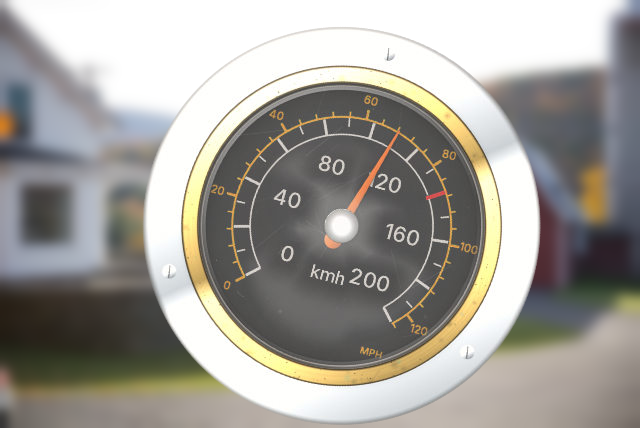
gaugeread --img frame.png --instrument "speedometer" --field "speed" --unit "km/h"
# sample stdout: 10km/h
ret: 110km/h
